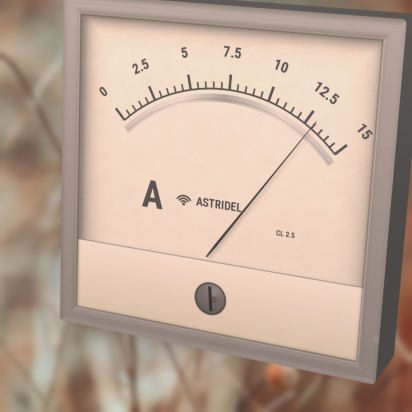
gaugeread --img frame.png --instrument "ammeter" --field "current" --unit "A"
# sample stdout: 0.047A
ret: 13A
